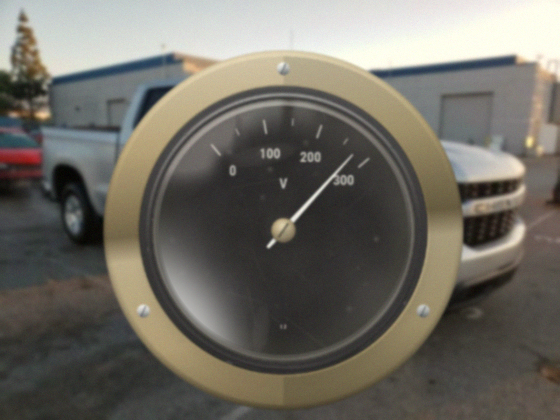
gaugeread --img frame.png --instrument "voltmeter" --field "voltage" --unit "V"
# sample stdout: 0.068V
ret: 275V
